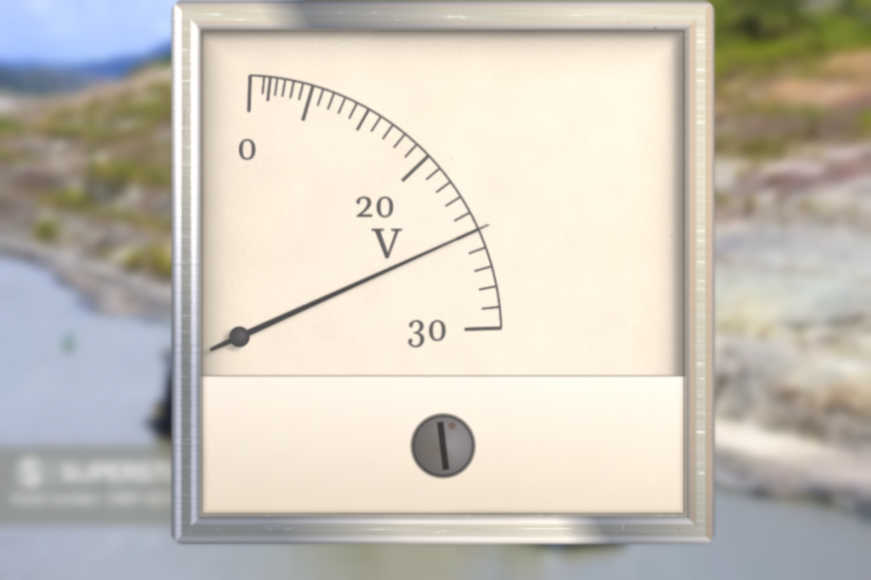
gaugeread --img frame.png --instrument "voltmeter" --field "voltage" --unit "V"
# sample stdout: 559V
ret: 25V
